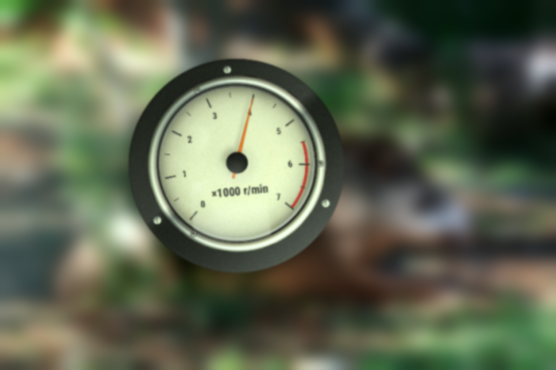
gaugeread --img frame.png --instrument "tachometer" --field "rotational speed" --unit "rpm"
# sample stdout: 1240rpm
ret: 4000rpm
